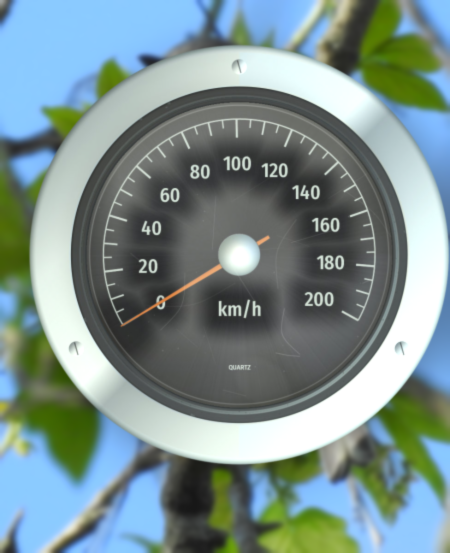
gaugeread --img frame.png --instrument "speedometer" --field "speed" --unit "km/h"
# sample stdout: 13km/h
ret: 0km/h
